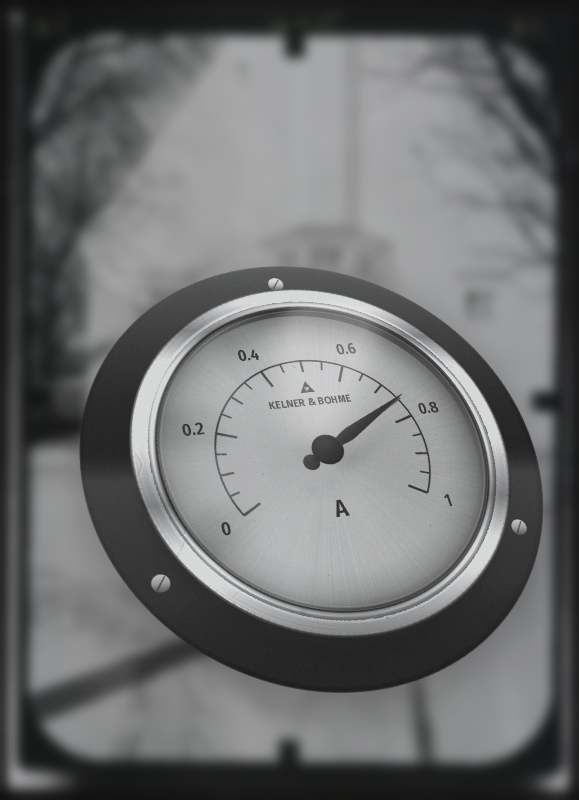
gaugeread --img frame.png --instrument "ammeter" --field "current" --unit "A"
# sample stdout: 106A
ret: 0.75A
